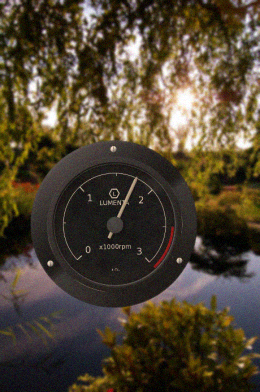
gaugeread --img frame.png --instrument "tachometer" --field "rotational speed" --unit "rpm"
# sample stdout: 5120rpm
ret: 1750rpm
